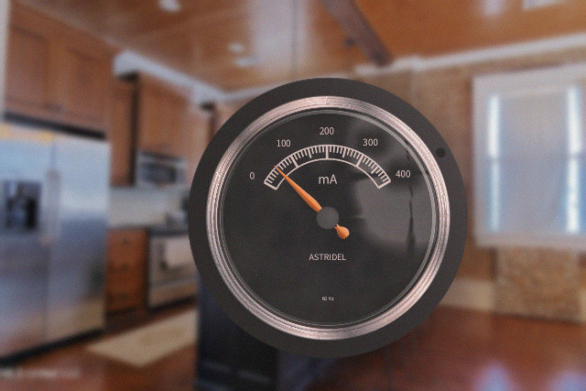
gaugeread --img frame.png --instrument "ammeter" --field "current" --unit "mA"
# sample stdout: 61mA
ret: 50mA
